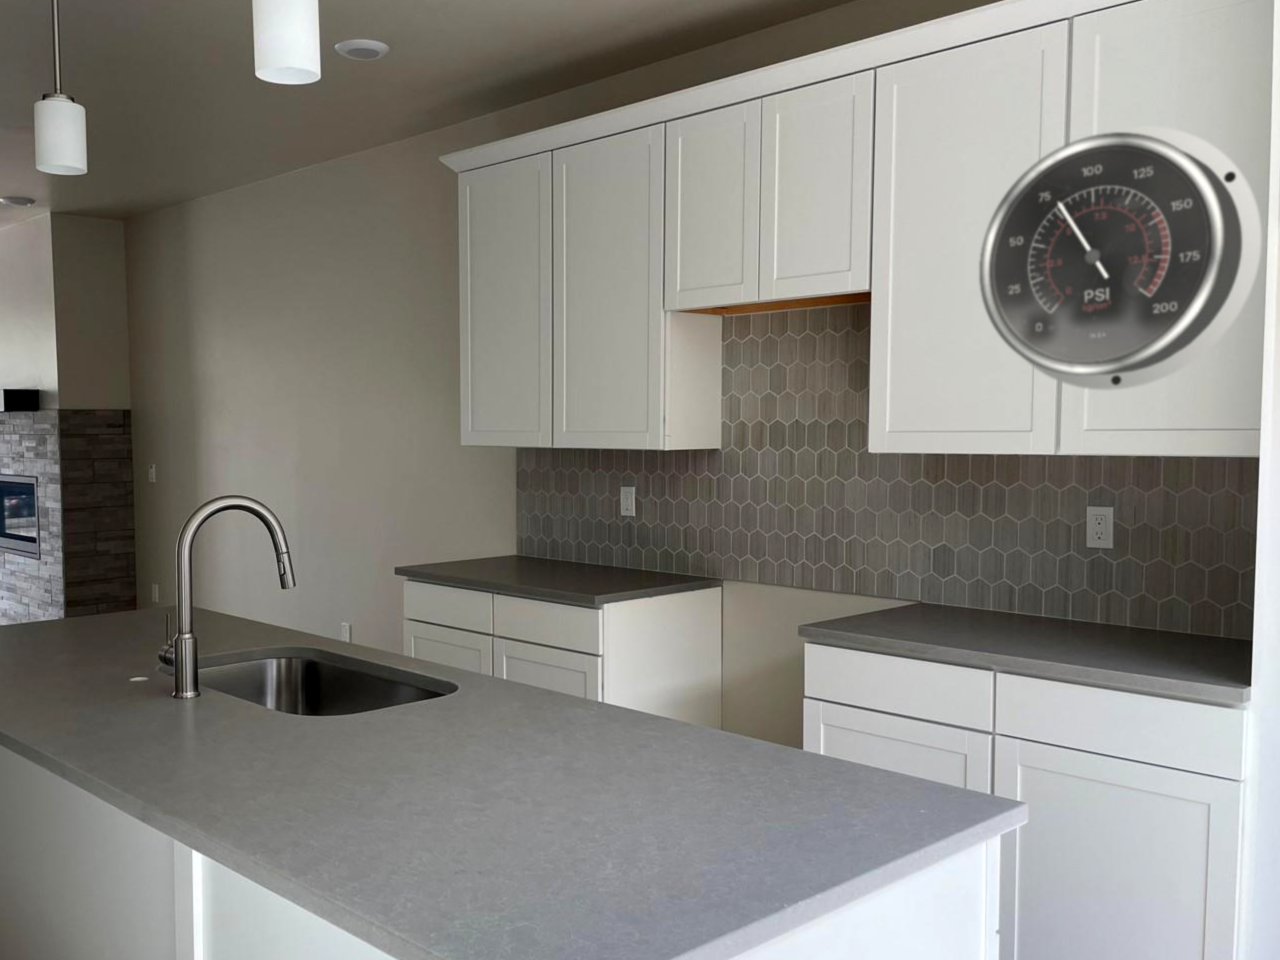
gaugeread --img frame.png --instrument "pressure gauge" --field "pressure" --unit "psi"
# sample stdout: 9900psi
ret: 80psi
